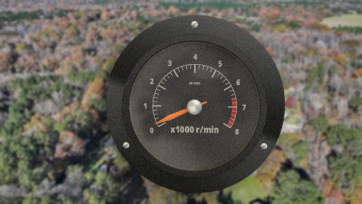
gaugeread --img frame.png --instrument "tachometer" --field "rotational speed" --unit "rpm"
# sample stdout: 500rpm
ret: 200rpm
